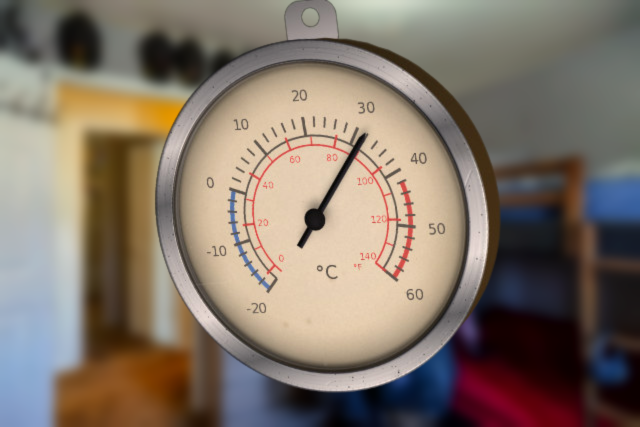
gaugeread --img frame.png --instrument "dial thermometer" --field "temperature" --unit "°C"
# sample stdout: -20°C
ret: 32°C
